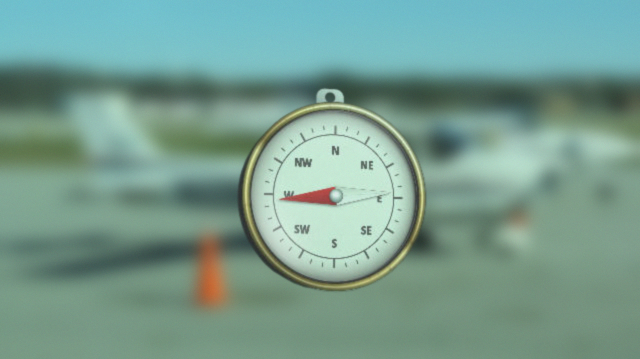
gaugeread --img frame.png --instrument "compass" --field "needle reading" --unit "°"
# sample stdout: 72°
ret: 265°
